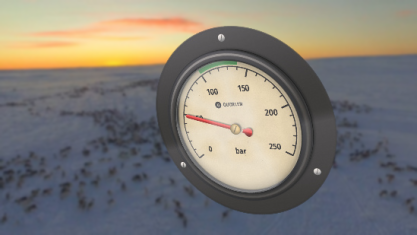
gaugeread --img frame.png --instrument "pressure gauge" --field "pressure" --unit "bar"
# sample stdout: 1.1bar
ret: 50bar
